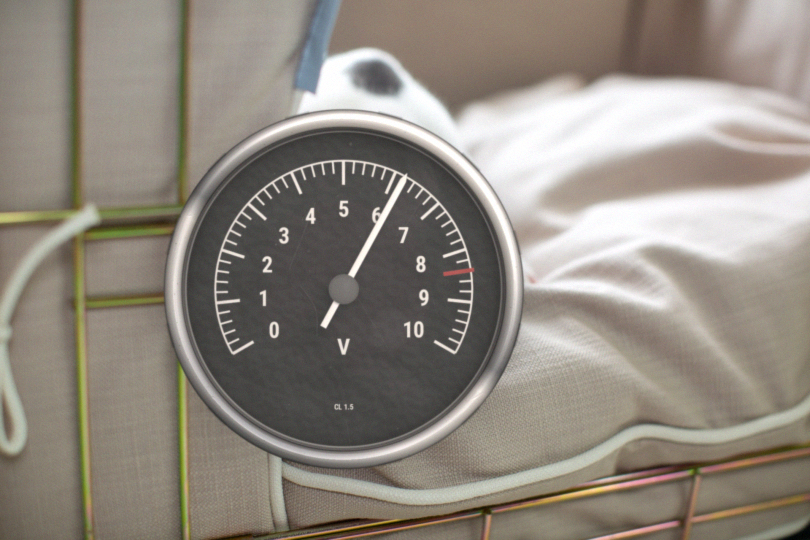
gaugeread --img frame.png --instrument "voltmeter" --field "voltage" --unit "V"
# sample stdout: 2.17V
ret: 6.2V
